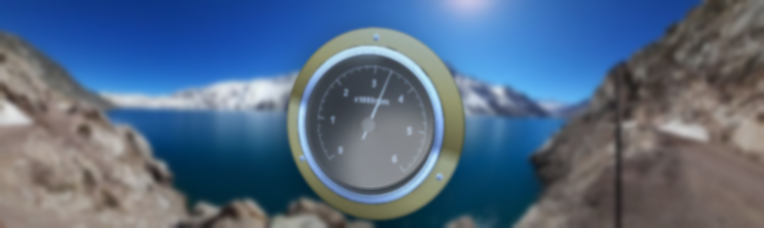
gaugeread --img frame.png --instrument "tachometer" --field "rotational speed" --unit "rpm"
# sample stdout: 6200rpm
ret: 3400rpm
